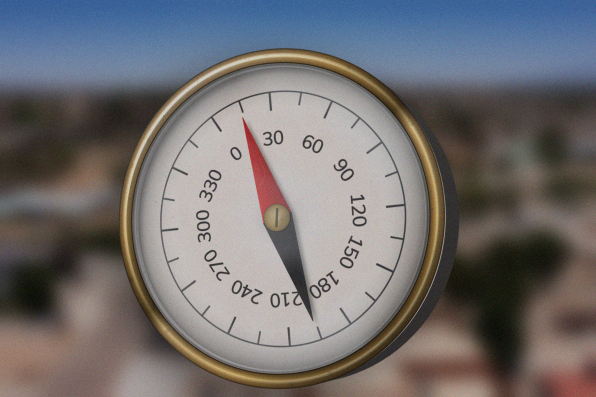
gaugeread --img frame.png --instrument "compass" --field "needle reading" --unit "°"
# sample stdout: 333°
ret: 15°
